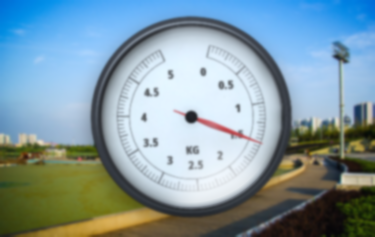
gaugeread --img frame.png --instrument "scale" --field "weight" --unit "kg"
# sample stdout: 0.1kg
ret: 1.5kg
